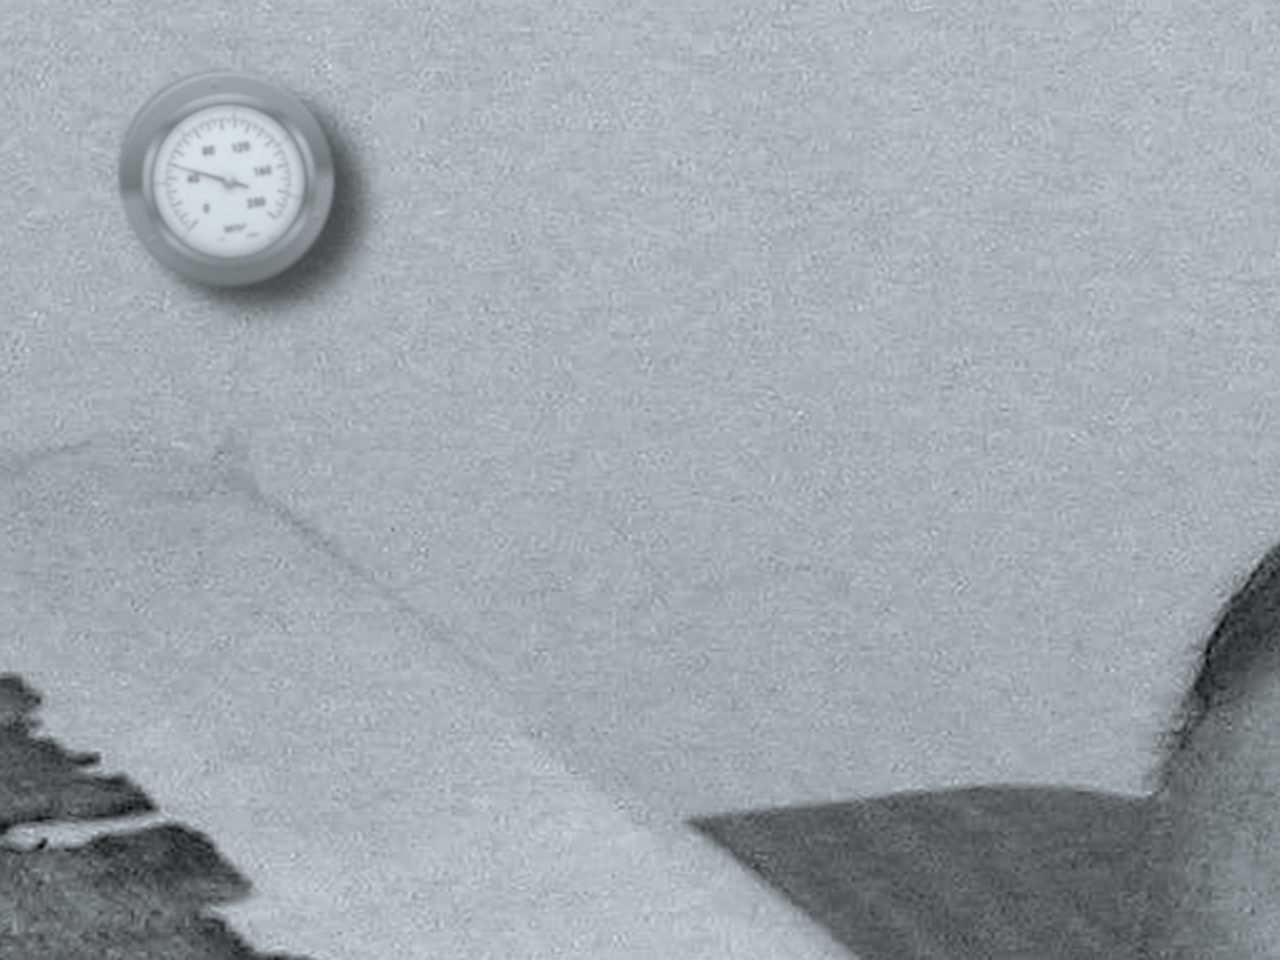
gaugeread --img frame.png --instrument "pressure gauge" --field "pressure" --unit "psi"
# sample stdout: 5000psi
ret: 50psi
